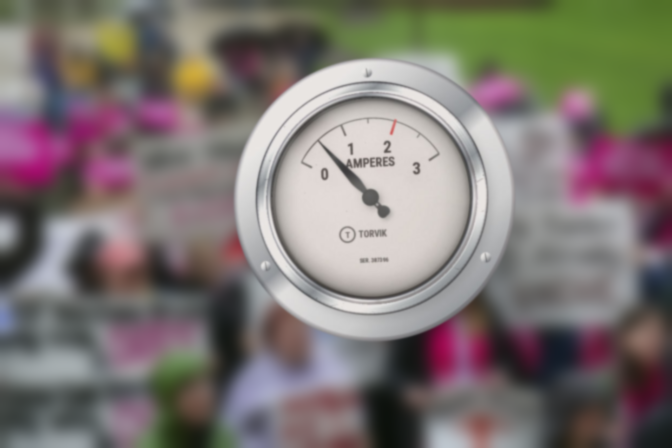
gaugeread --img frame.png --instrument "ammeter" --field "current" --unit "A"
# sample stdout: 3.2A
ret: 0.5A
